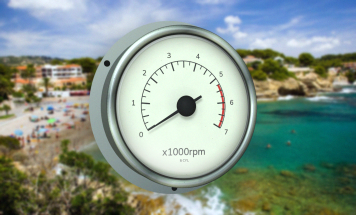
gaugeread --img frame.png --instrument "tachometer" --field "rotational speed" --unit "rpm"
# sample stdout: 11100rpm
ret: 0rpm
